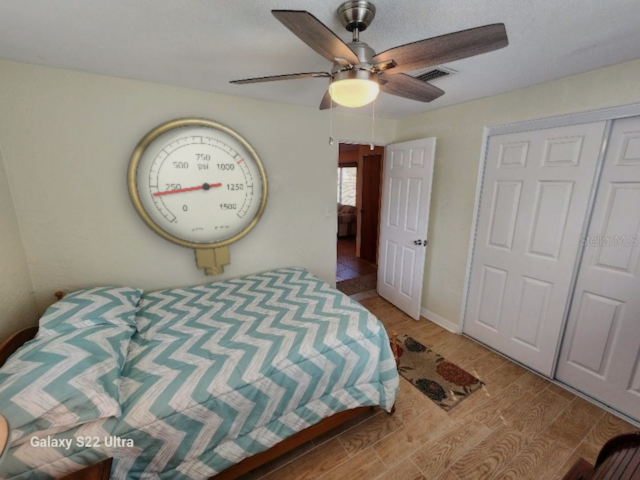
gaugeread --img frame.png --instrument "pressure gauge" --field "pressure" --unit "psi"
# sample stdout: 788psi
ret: 200psi
